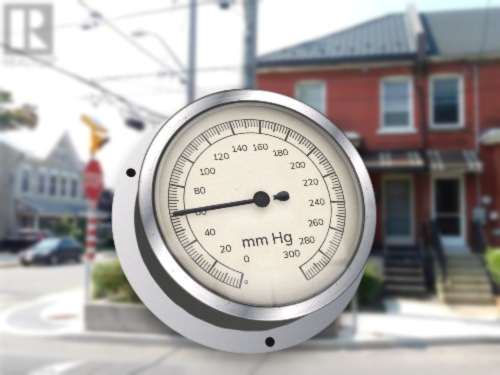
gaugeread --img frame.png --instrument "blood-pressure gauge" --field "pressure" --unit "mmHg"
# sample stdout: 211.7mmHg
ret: 60mmHg
